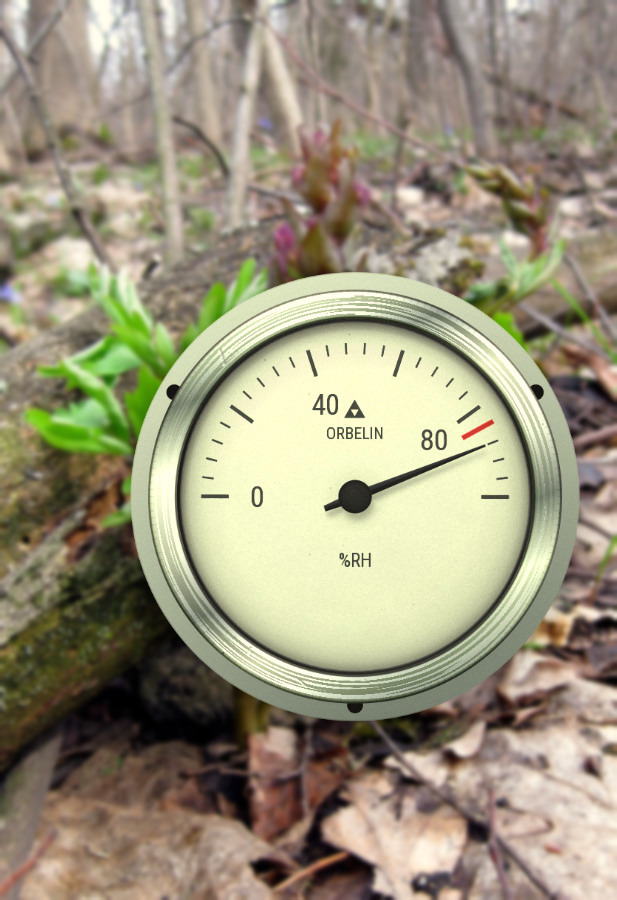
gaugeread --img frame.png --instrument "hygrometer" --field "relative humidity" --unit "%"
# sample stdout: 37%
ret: 88%
